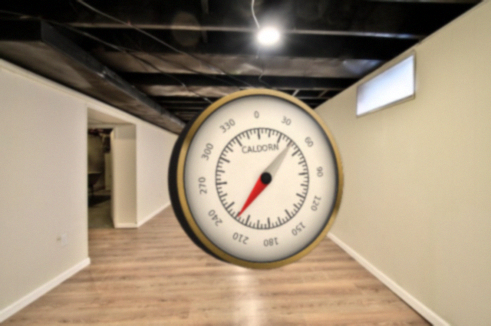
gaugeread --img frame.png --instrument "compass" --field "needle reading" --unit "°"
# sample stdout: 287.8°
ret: 225°
